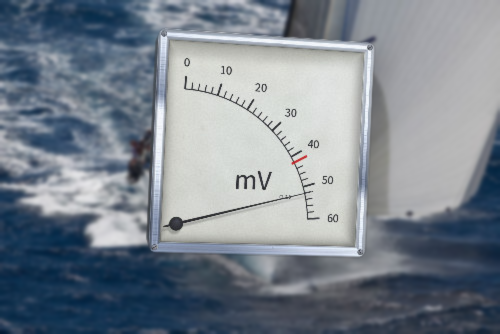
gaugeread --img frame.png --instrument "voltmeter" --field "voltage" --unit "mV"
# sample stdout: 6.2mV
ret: 52mV
